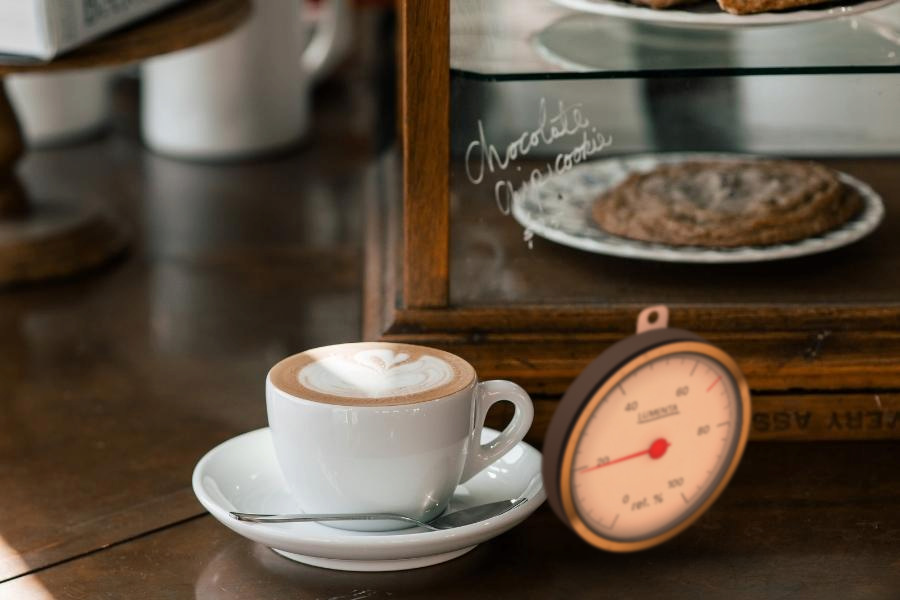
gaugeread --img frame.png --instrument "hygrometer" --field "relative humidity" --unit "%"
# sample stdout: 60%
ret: 20%
